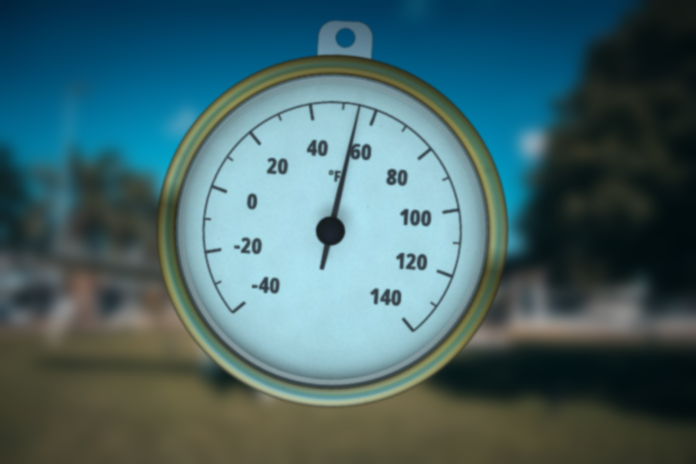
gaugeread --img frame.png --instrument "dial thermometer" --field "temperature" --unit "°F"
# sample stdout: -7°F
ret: 55°F
